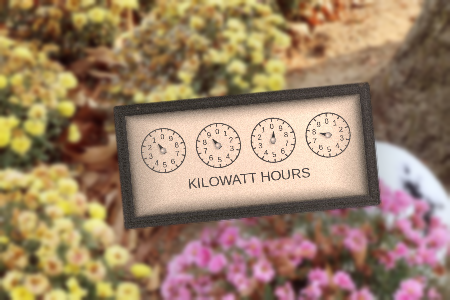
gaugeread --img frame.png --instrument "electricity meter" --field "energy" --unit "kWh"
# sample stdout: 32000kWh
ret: 898kWh
